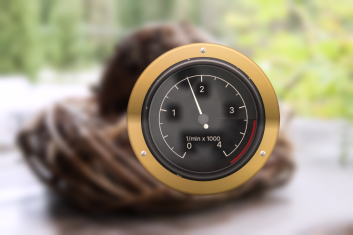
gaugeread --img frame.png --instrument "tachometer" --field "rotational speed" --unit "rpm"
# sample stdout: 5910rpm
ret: 1750rpm
